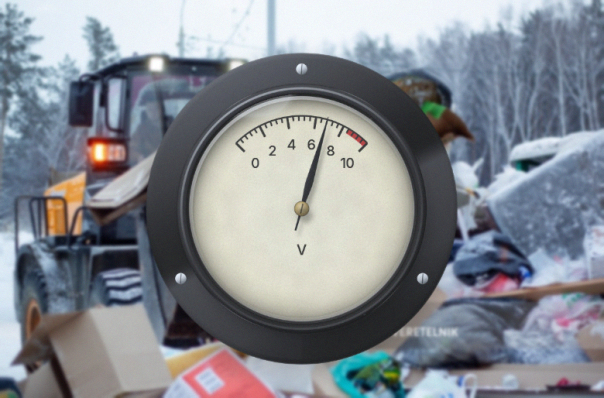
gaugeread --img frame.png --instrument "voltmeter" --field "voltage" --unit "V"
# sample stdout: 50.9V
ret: 6.8V
